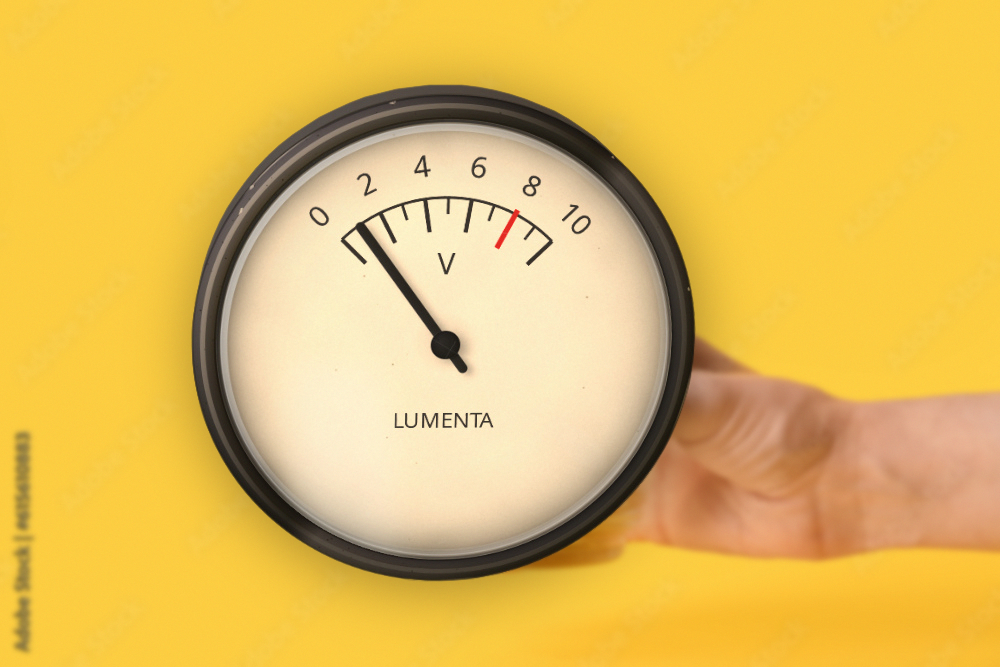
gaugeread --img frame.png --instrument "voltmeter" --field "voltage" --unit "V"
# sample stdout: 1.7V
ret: 1V
